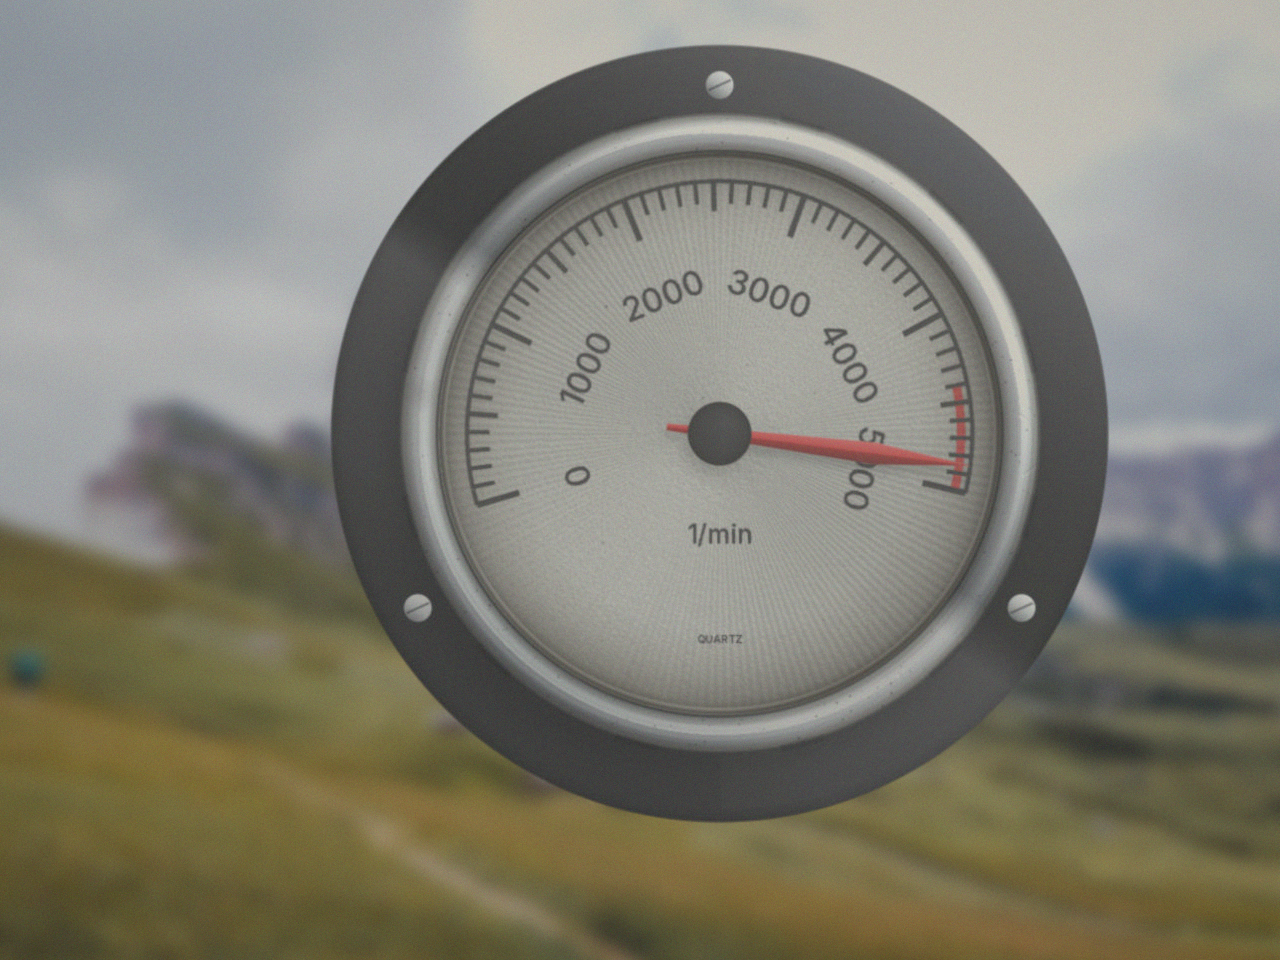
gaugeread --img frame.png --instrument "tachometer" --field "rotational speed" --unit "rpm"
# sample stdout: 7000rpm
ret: 4850rpm
